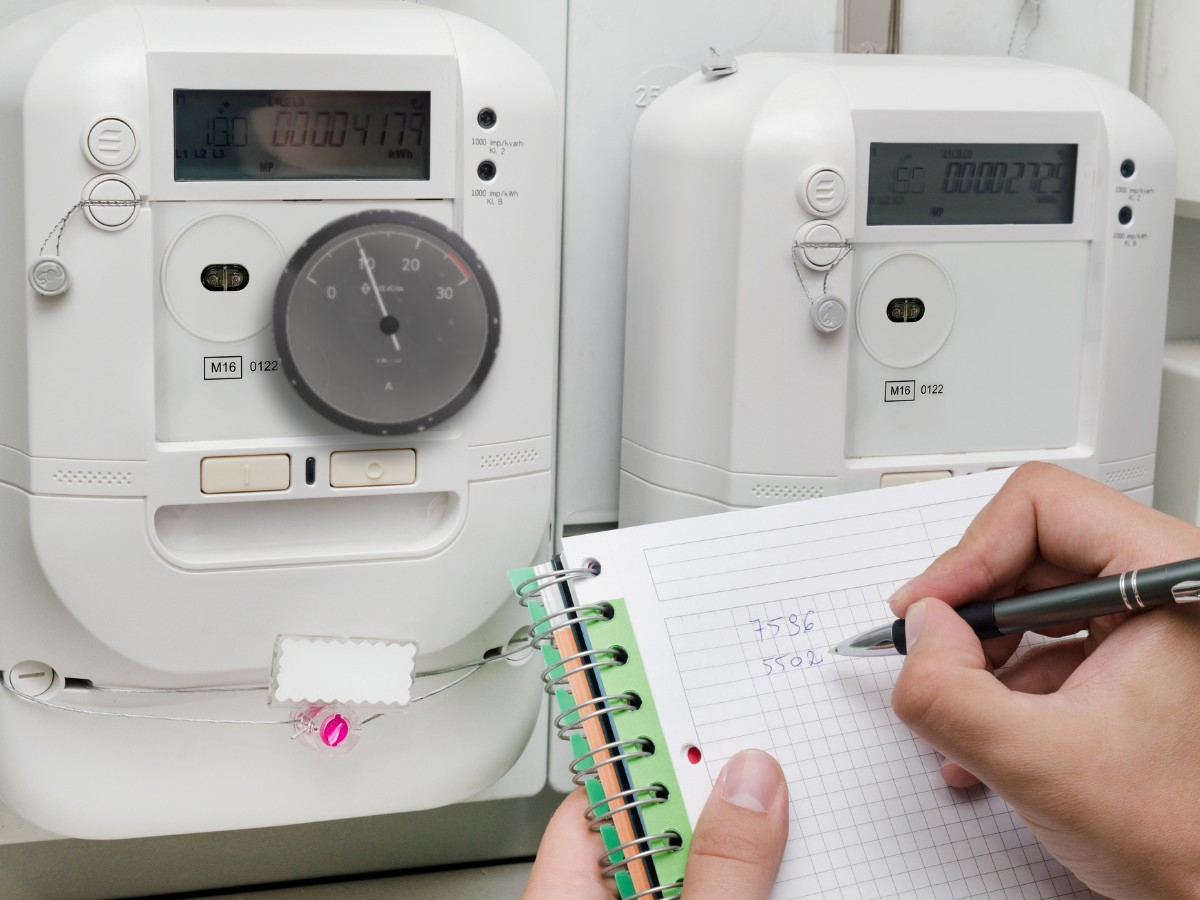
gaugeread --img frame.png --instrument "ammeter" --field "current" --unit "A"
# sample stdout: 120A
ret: 10A
